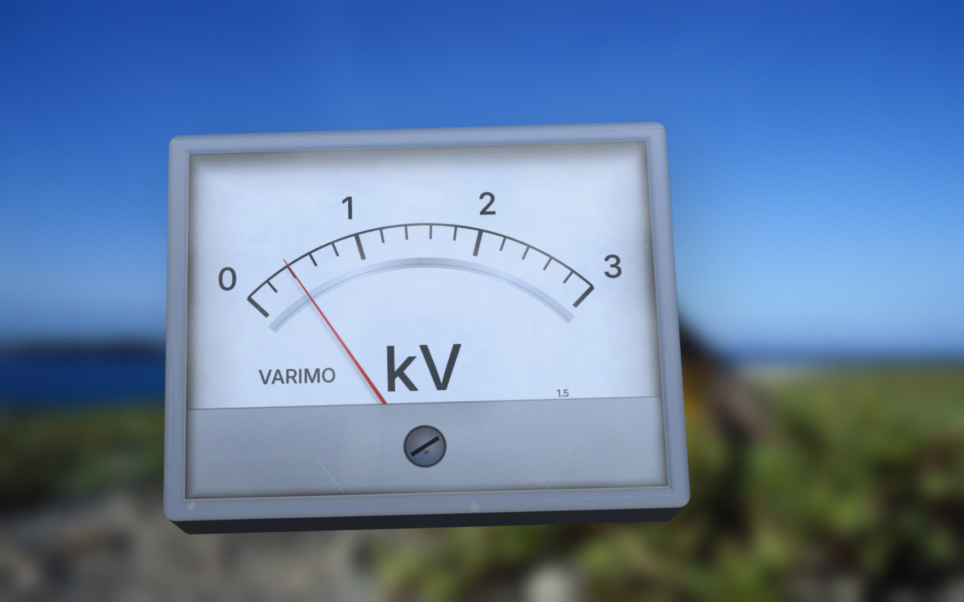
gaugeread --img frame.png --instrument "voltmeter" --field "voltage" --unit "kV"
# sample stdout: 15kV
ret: 0.4kV
